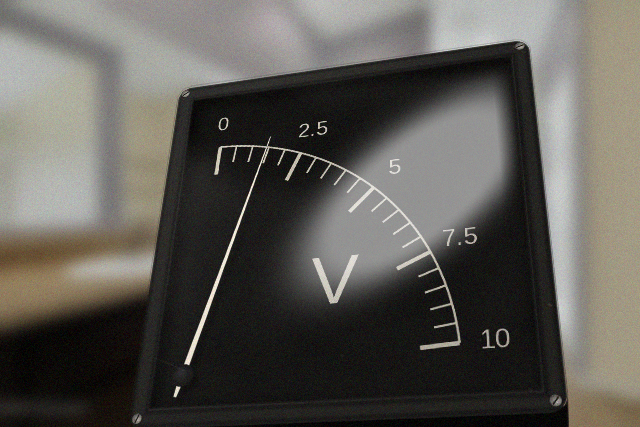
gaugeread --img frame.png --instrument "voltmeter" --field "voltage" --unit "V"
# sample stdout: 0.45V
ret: 1.5V
